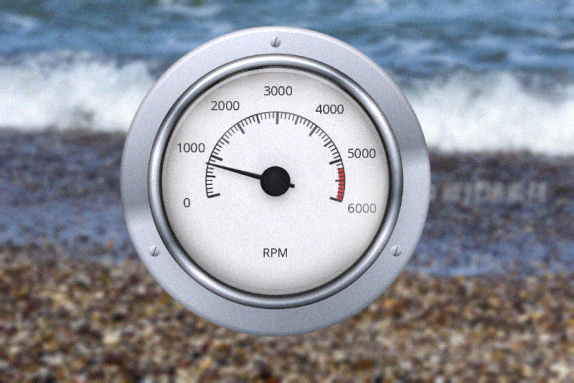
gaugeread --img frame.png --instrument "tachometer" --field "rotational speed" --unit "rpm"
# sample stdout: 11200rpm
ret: 800rpm
